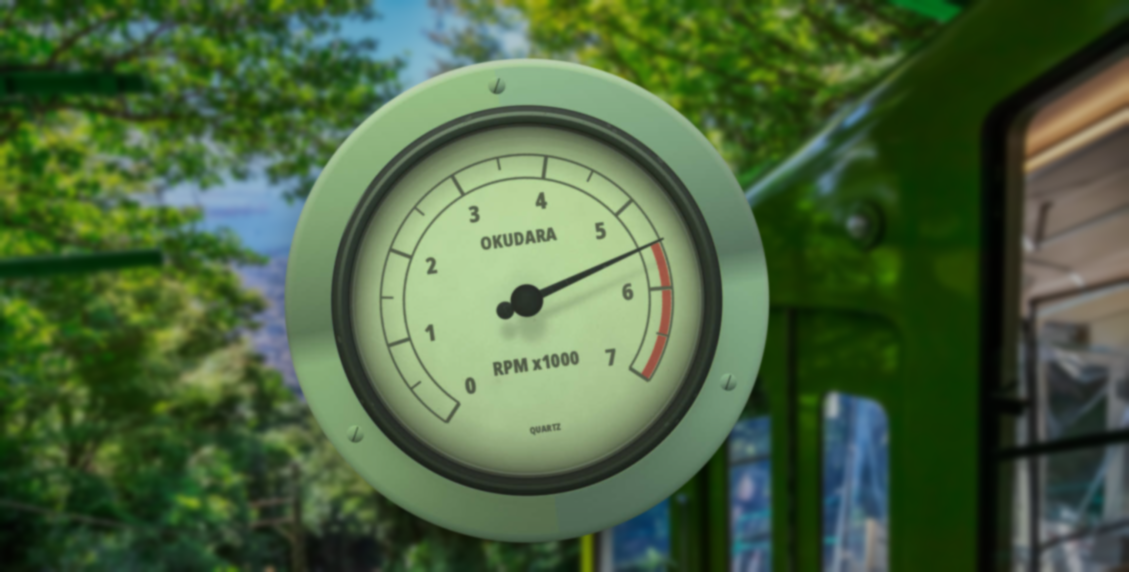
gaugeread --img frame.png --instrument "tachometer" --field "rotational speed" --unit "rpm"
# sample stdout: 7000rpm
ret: 5500rpm
